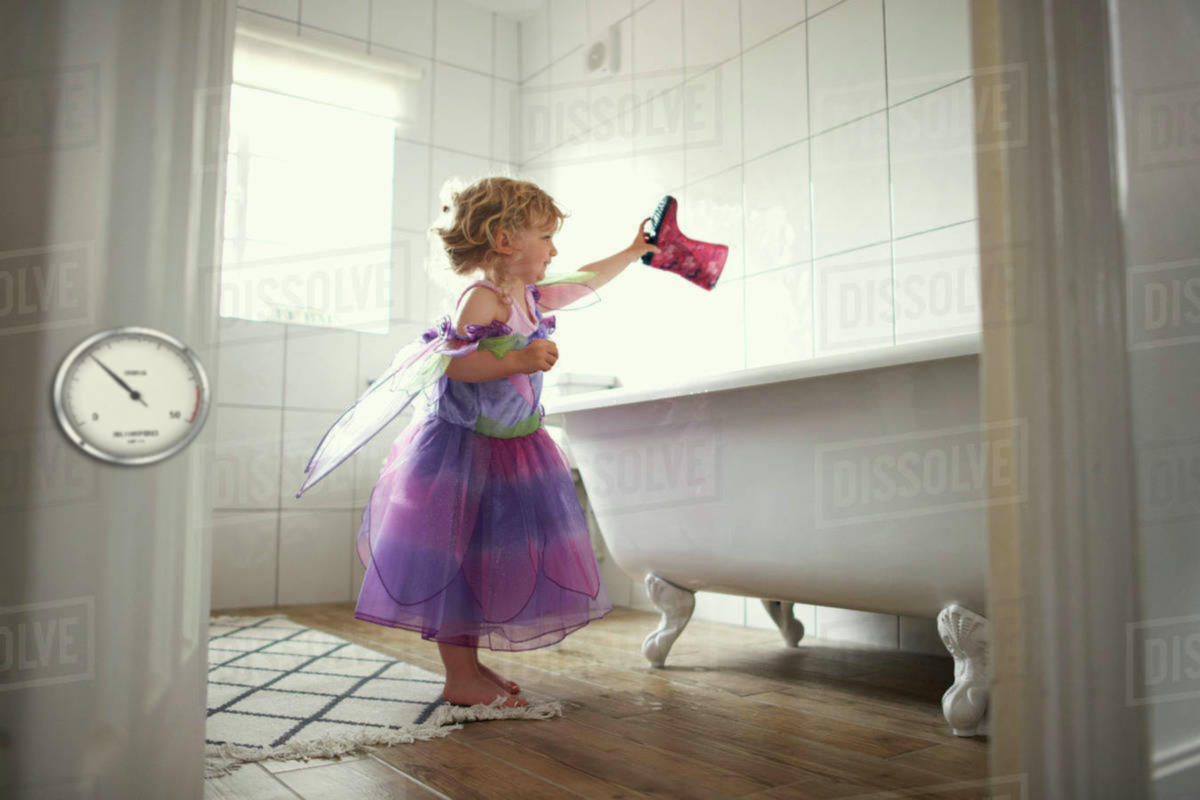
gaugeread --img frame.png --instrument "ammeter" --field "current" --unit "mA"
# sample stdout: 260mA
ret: 16mA
